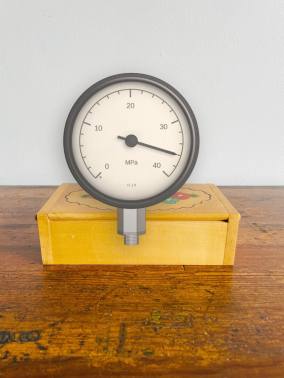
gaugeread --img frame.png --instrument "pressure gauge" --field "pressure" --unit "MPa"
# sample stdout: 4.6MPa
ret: 36MPa
